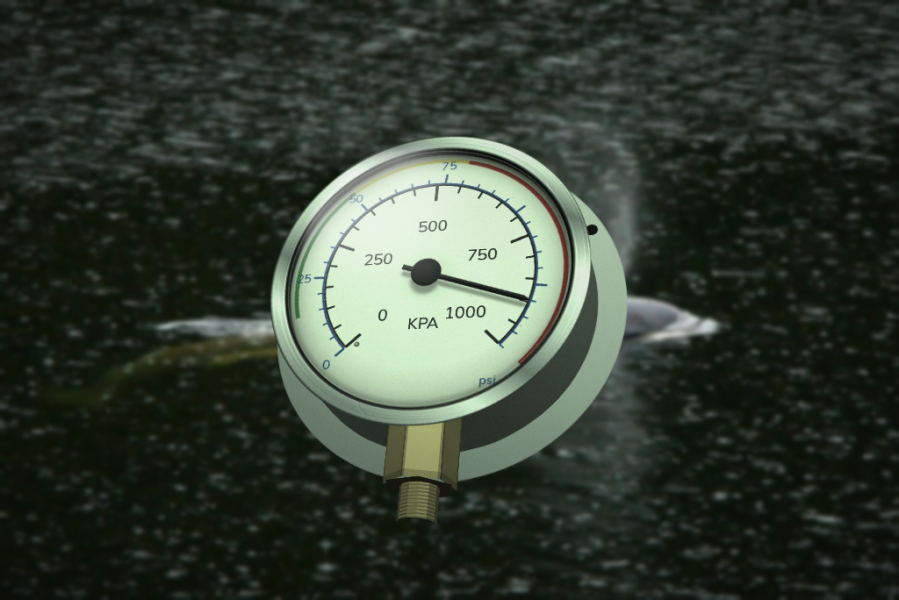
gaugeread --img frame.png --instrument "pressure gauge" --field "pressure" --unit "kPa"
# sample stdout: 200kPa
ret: 900kPa
